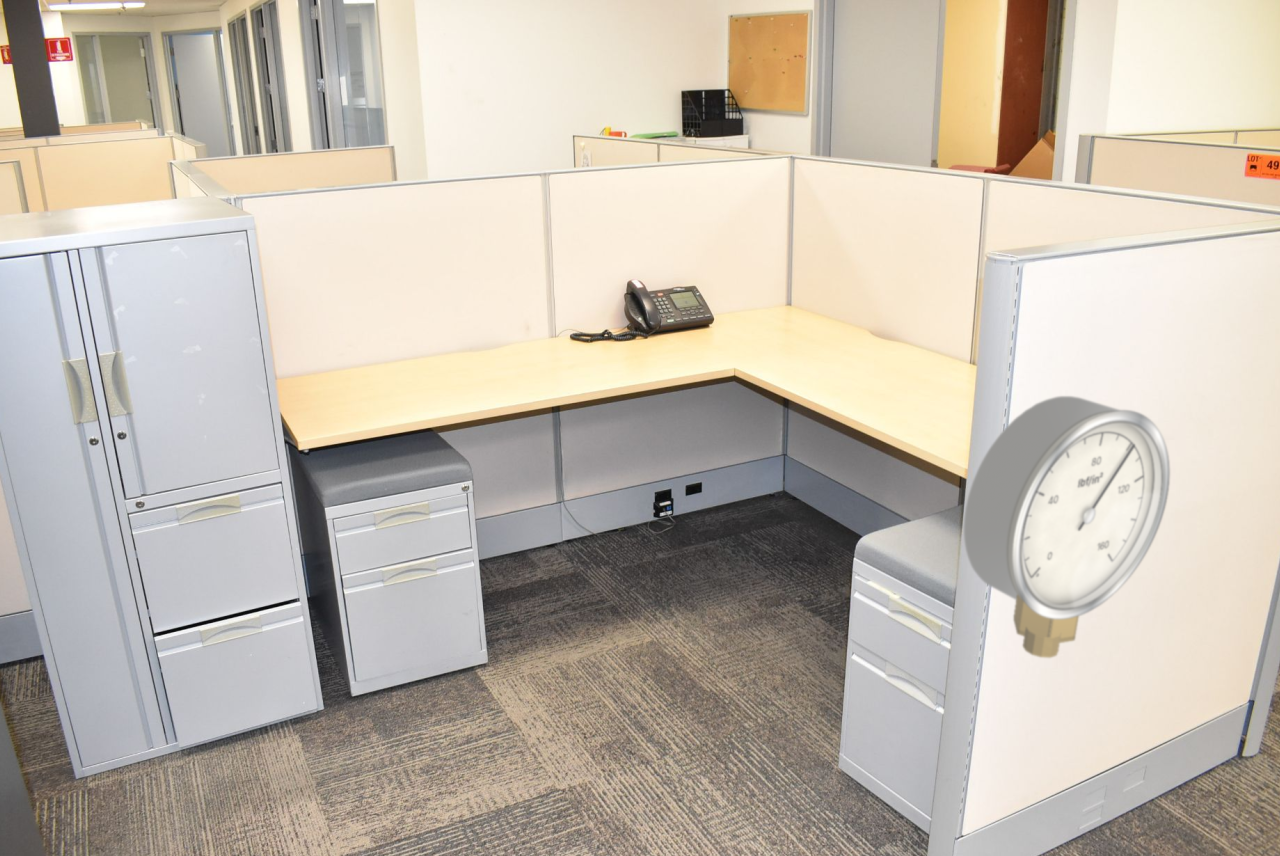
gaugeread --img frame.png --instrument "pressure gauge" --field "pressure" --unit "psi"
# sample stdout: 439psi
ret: 100psi
